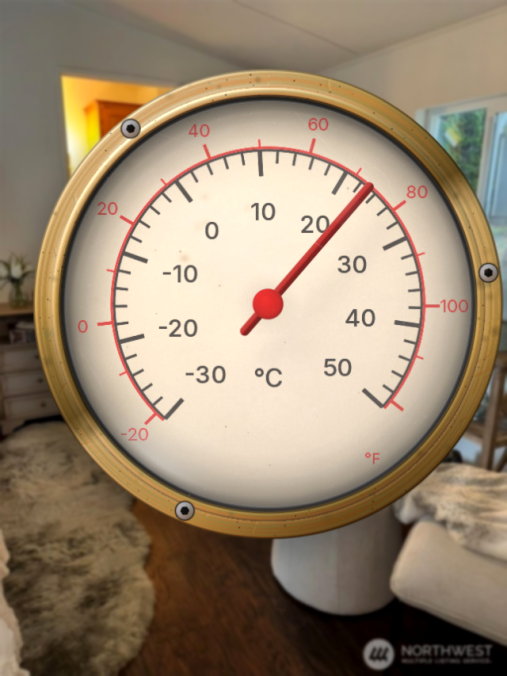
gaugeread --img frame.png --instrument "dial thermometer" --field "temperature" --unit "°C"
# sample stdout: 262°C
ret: 23°C
